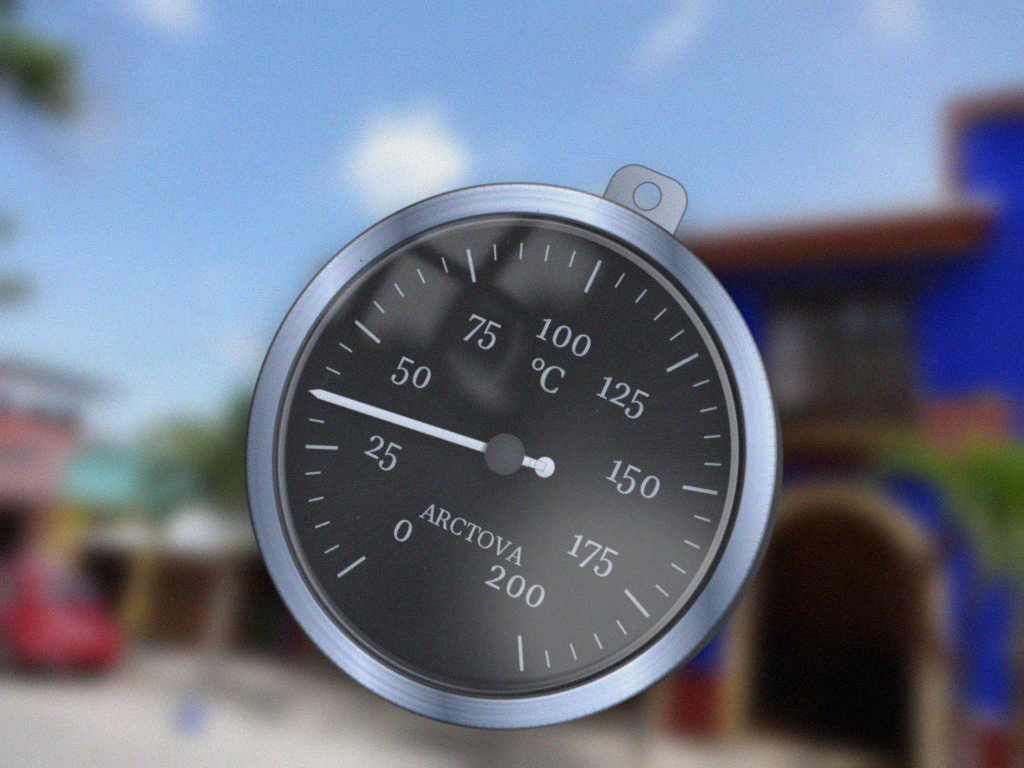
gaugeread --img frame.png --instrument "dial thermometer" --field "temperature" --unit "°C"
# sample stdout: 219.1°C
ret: 35°C
